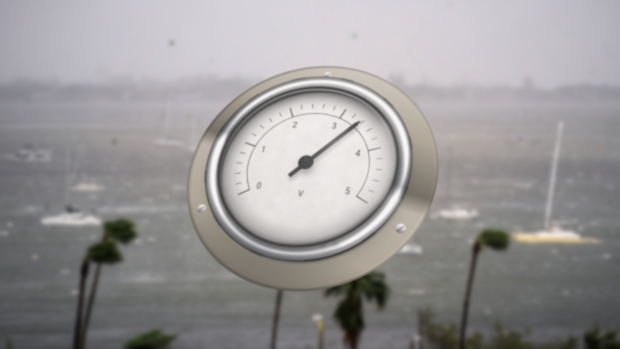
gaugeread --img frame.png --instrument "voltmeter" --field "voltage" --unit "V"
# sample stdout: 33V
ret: 3.4V
